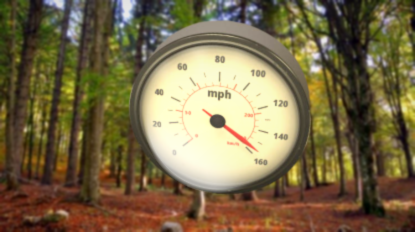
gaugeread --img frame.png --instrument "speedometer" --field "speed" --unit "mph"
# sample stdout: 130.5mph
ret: 155mph
